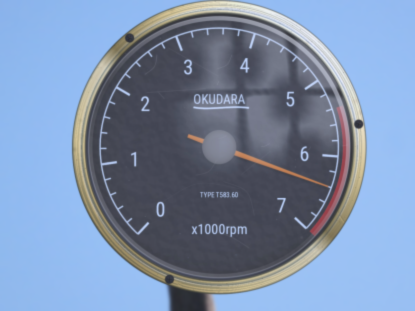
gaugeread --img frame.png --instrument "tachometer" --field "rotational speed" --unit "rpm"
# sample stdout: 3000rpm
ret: 6400rpm
